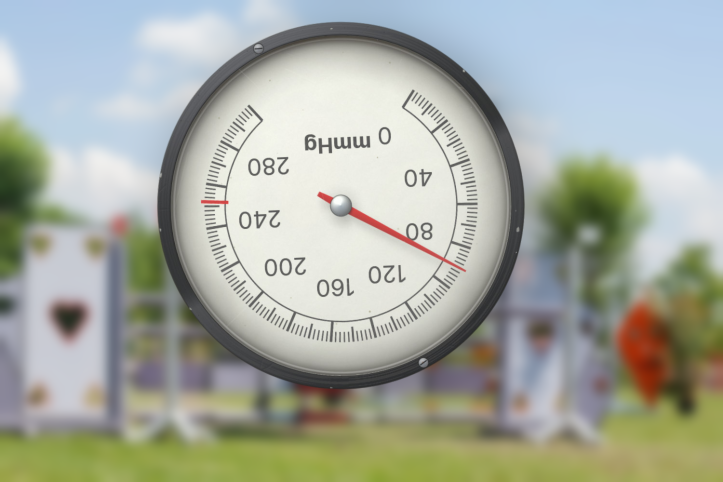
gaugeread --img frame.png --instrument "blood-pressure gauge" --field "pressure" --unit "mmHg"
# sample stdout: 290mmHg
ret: 90mmHg
